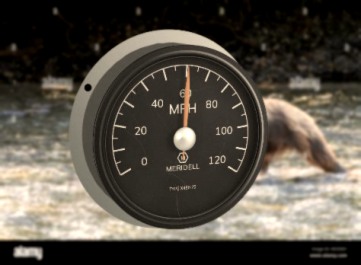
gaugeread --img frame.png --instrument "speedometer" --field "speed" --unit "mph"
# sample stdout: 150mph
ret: 60mph
